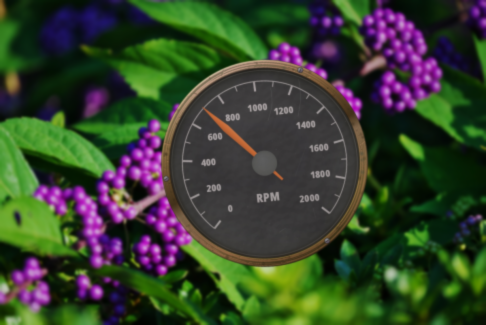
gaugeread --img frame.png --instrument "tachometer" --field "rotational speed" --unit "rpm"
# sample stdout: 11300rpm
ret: 700rpm
